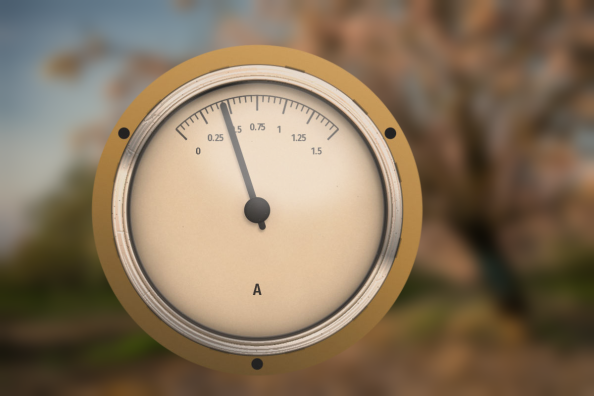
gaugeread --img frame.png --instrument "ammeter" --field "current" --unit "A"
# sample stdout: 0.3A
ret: 0.45A
